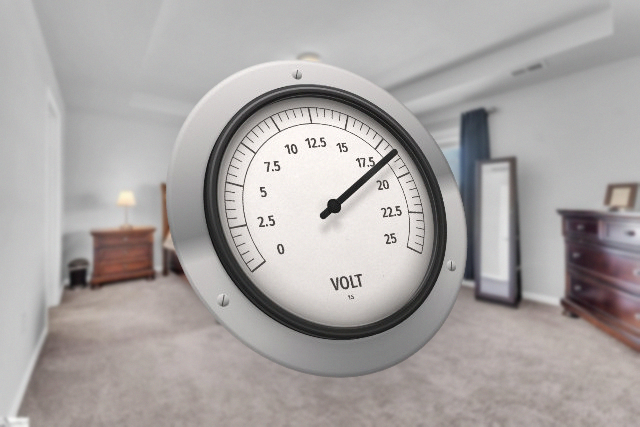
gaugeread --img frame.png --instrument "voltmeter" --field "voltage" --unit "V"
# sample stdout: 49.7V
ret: 18.5V
